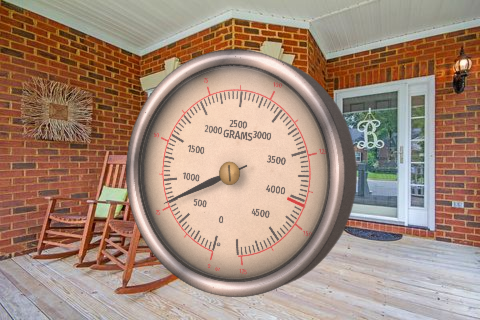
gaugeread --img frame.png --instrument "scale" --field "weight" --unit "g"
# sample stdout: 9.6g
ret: 750g
